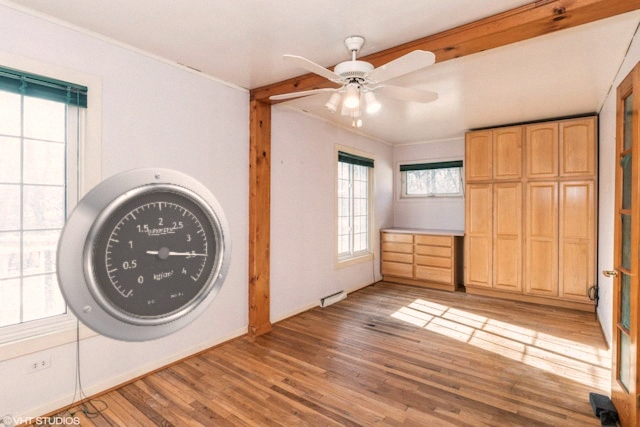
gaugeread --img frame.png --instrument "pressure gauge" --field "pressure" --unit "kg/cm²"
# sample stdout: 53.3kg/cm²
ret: 3.5kg/cm²
